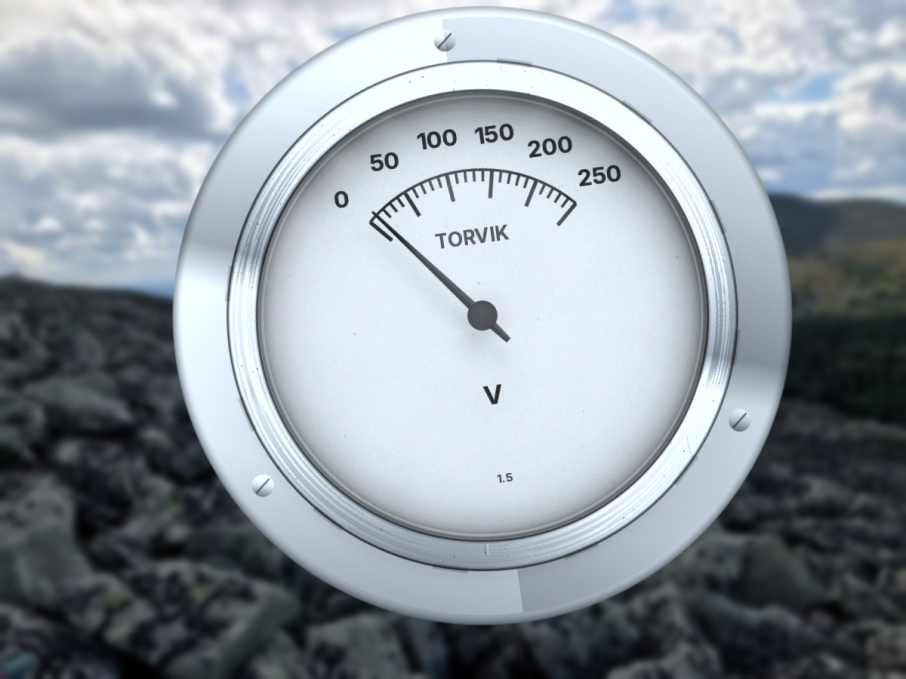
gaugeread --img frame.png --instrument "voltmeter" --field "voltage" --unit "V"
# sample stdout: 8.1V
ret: 10V
